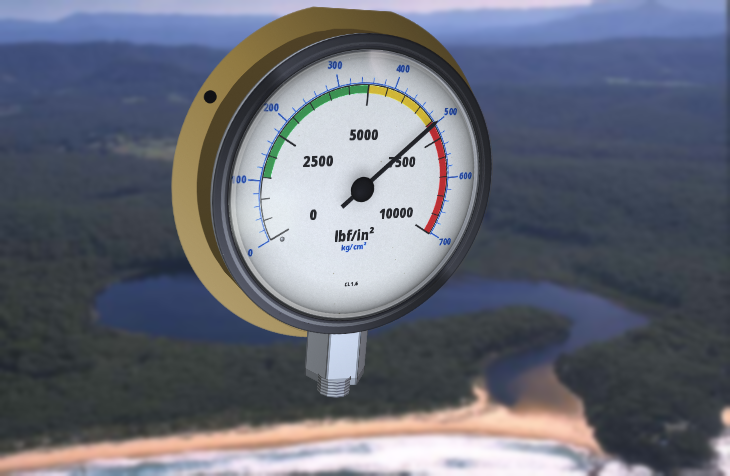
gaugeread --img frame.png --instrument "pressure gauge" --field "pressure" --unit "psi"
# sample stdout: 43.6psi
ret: 7000psi
